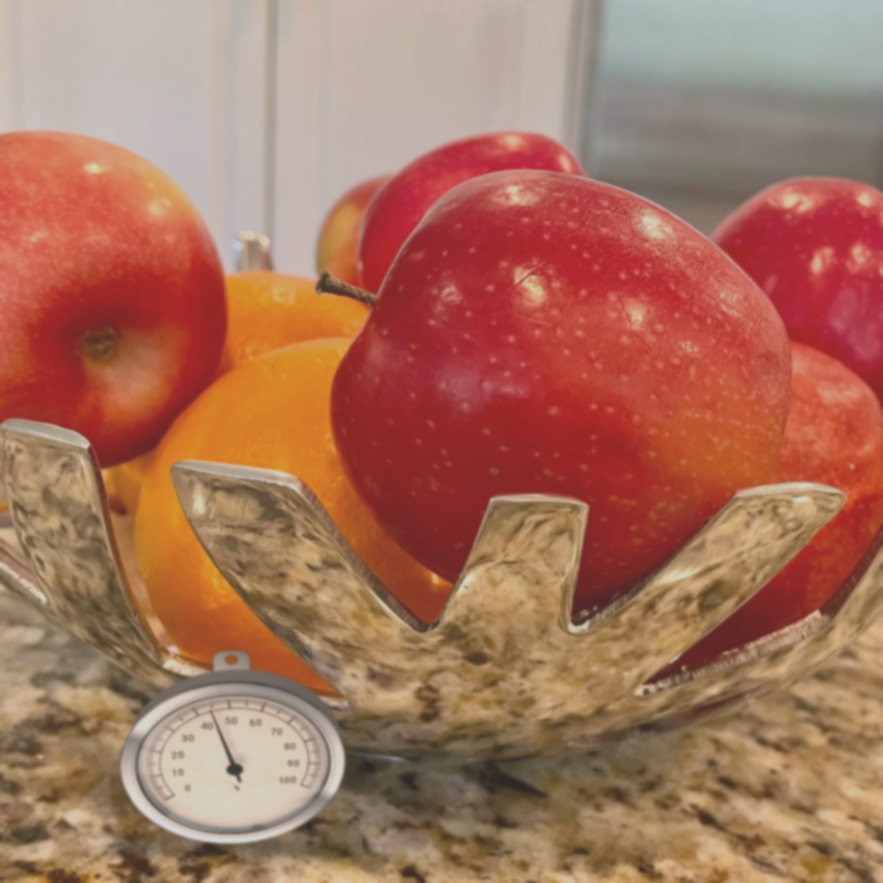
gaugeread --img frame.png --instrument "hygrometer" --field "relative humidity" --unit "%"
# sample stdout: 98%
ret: 45%
